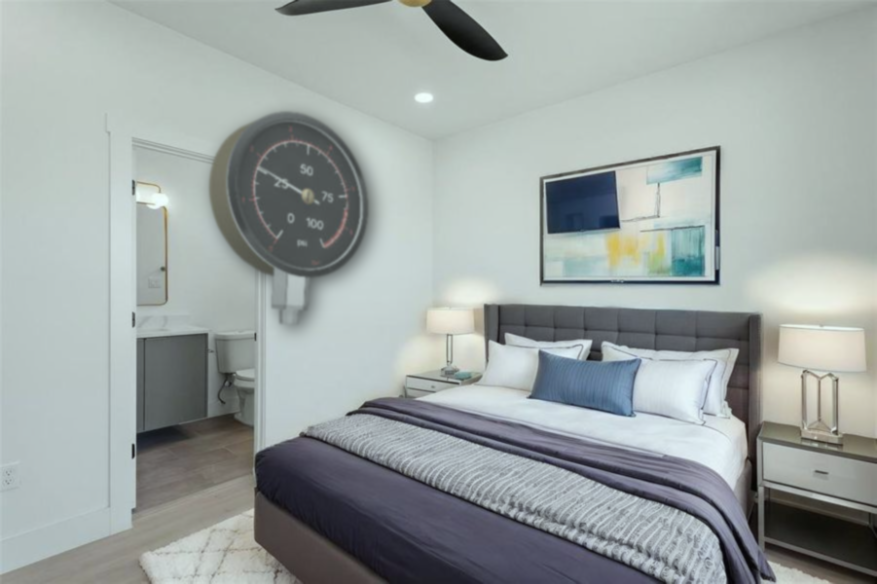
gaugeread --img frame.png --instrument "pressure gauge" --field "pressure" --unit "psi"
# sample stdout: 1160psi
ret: 25psi
